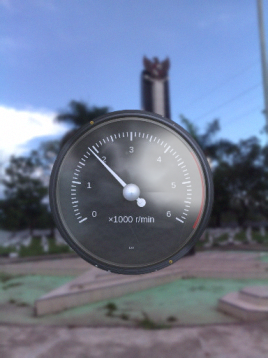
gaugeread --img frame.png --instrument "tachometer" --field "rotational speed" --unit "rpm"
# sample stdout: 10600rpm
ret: 1900rpm
